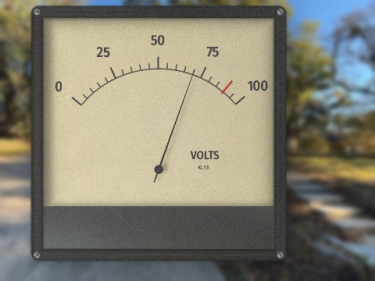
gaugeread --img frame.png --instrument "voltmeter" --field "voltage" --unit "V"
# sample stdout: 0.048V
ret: 70V
